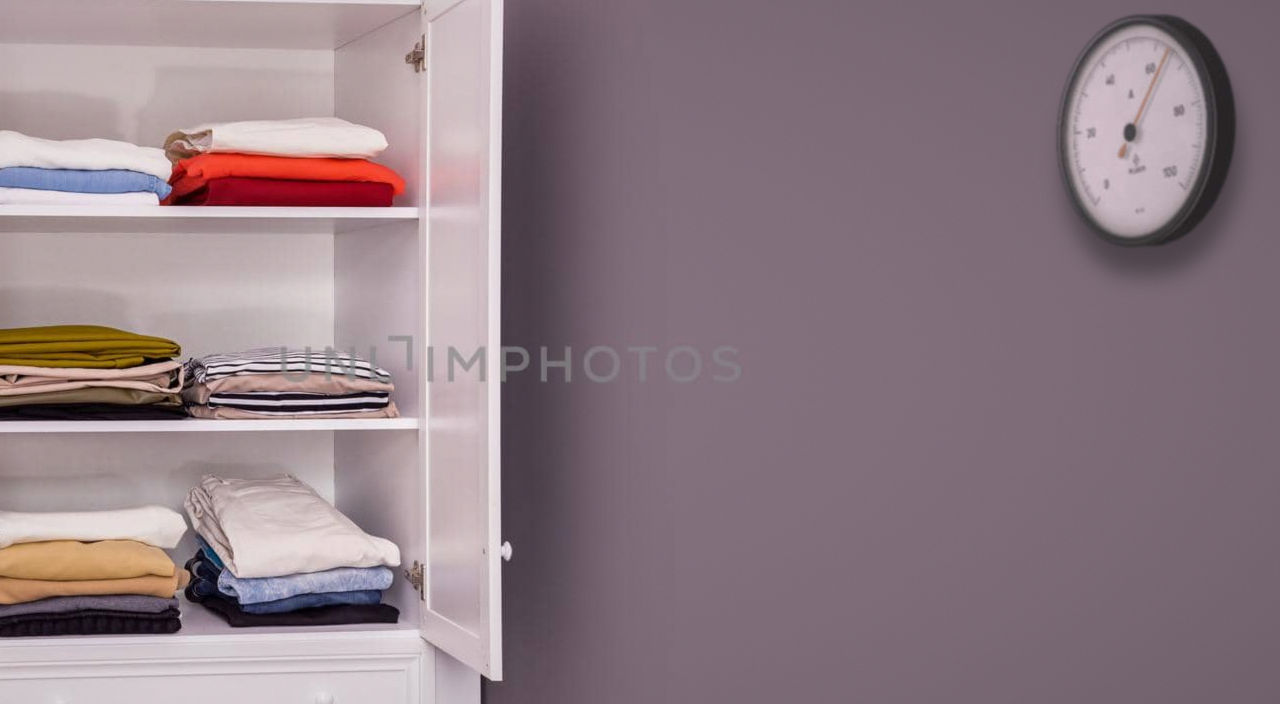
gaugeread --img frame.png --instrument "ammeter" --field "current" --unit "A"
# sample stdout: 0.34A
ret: 65A
